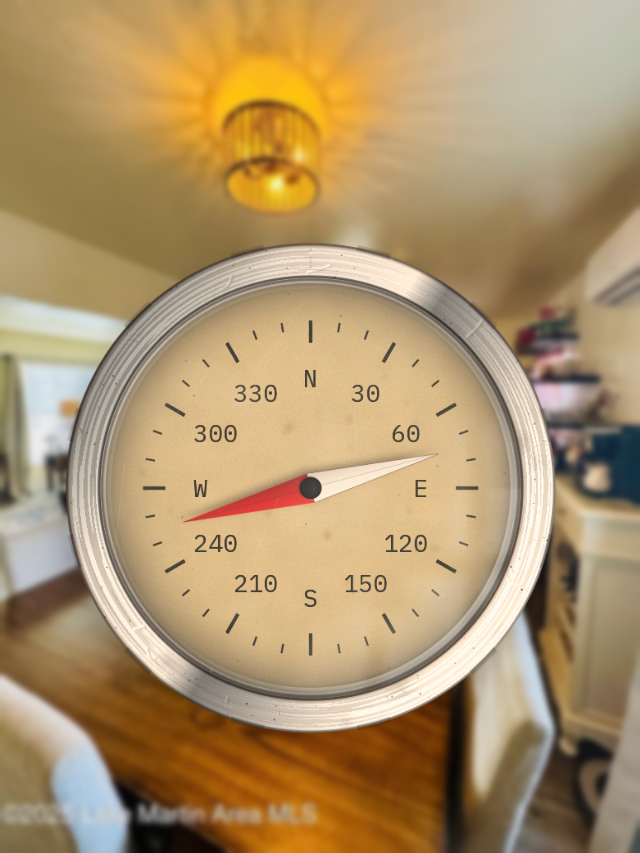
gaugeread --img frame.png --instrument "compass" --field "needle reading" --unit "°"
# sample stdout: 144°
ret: 255°
